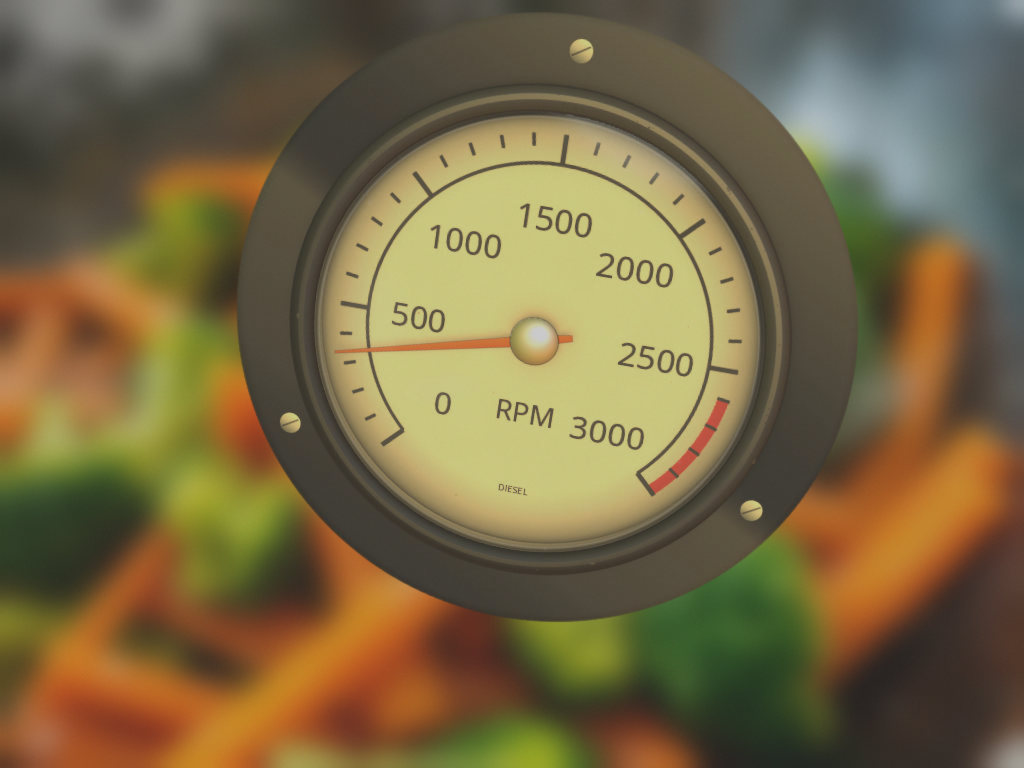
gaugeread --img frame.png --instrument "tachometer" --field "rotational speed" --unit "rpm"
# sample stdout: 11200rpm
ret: 350rpm
